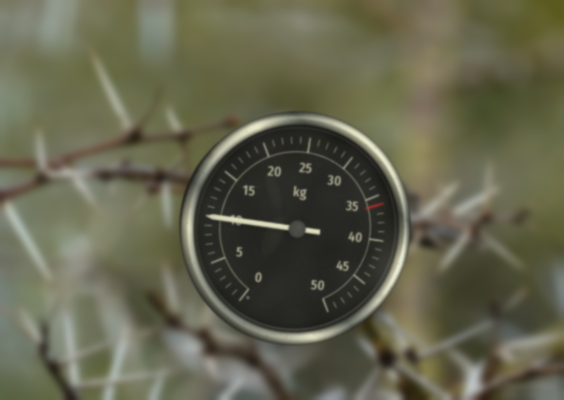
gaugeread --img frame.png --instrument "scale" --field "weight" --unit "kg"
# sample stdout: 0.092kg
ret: 10kg
